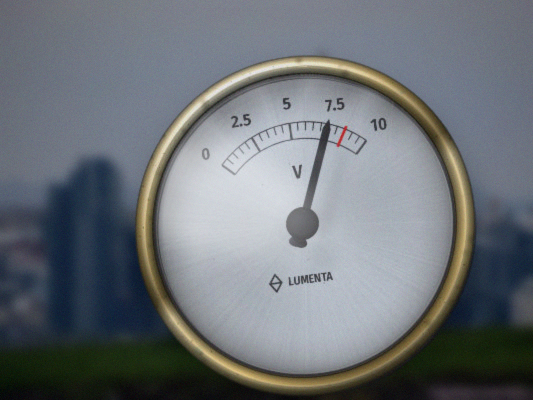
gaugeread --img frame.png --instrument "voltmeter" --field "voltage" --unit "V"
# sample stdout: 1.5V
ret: 7.5V
